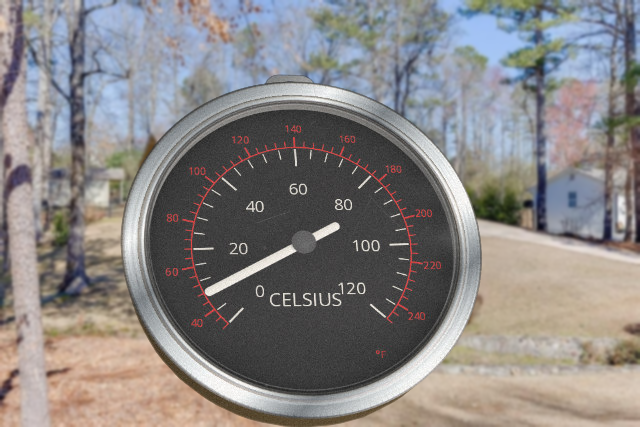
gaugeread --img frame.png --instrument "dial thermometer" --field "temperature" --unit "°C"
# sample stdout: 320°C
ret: 8°C
